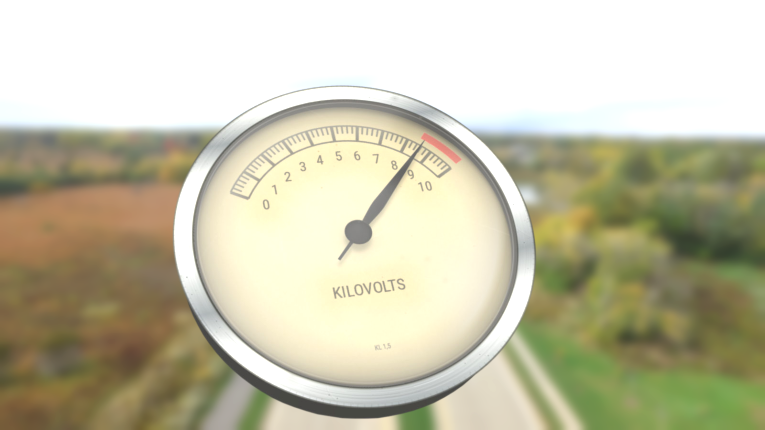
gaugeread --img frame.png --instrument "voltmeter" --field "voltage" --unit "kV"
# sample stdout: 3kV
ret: 8.6kV
